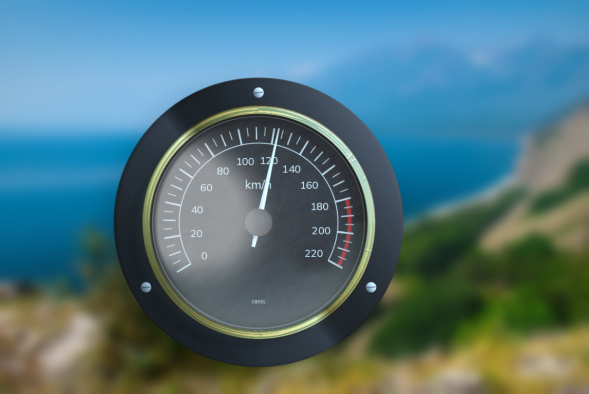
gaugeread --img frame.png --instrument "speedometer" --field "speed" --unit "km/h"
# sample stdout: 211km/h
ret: 122.5km/h
